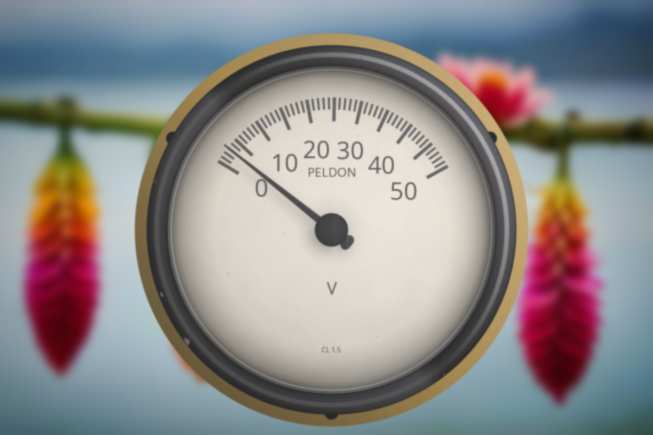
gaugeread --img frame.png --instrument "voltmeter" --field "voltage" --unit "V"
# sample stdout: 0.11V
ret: 3V
